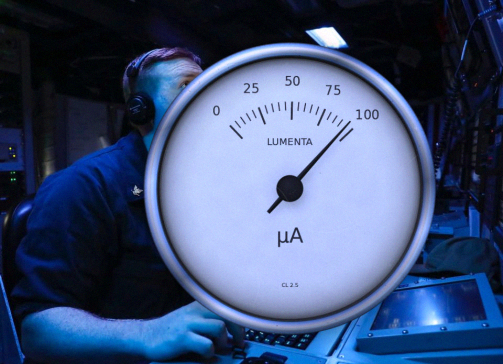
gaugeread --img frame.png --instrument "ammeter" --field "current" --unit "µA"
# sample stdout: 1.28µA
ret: 95µA
